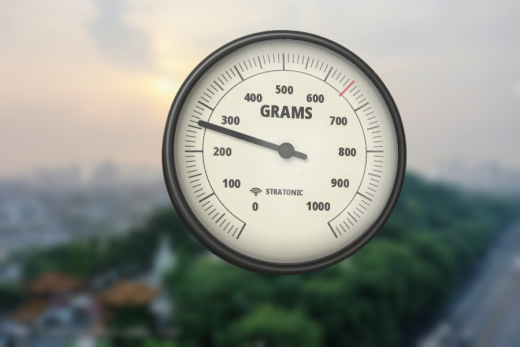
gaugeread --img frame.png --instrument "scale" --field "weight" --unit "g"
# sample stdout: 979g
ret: 260g
